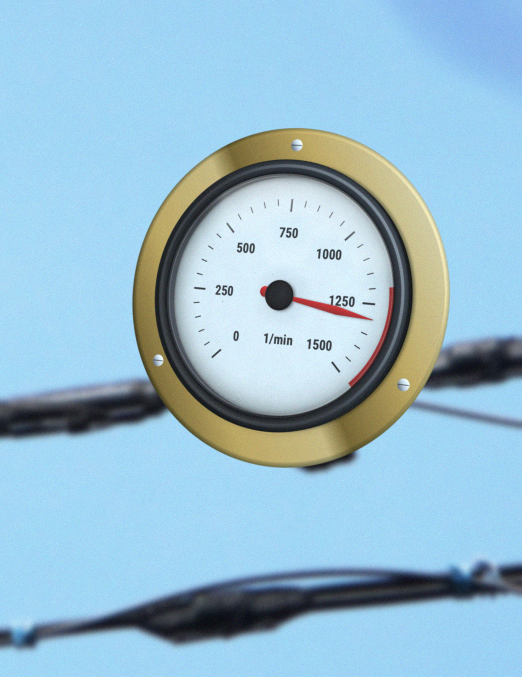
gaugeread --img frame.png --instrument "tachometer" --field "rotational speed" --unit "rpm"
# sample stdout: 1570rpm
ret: 1300rpm
